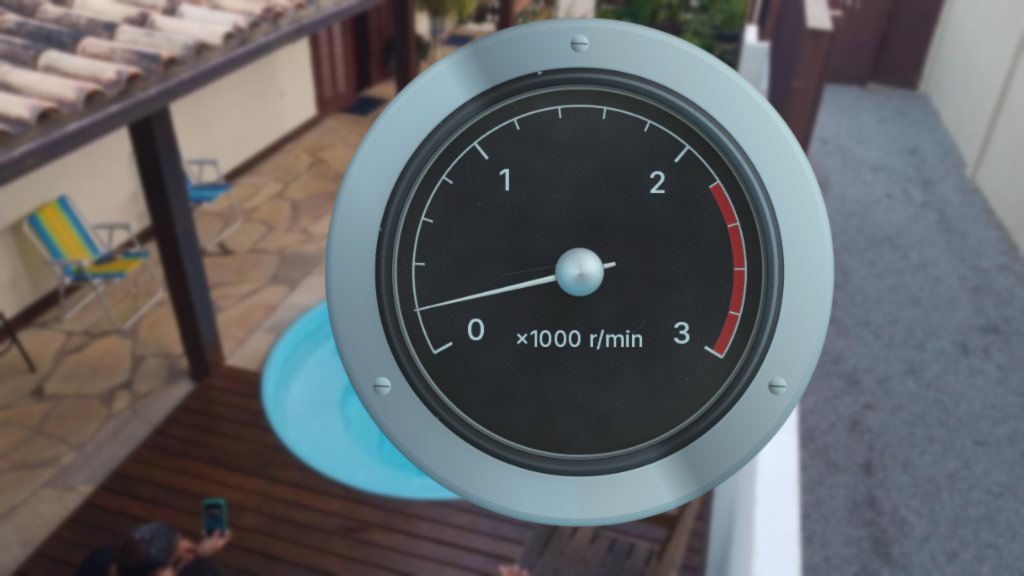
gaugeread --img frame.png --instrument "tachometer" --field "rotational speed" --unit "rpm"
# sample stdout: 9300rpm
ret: 200rpm
